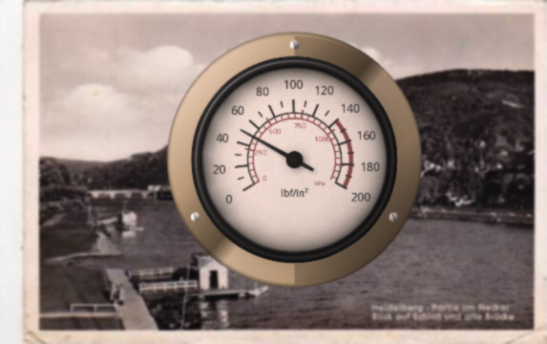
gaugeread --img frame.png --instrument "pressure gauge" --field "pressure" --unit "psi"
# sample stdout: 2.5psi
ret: 50psi
